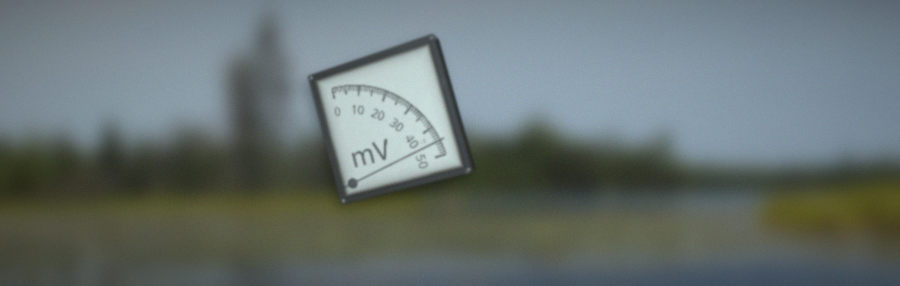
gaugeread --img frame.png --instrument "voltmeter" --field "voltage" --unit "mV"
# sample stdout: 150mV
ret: 45mV
